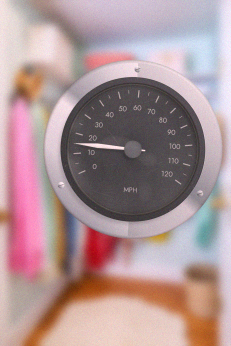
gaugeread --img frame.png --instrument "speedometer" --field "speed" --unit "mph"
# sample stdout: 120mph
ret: 15mph
